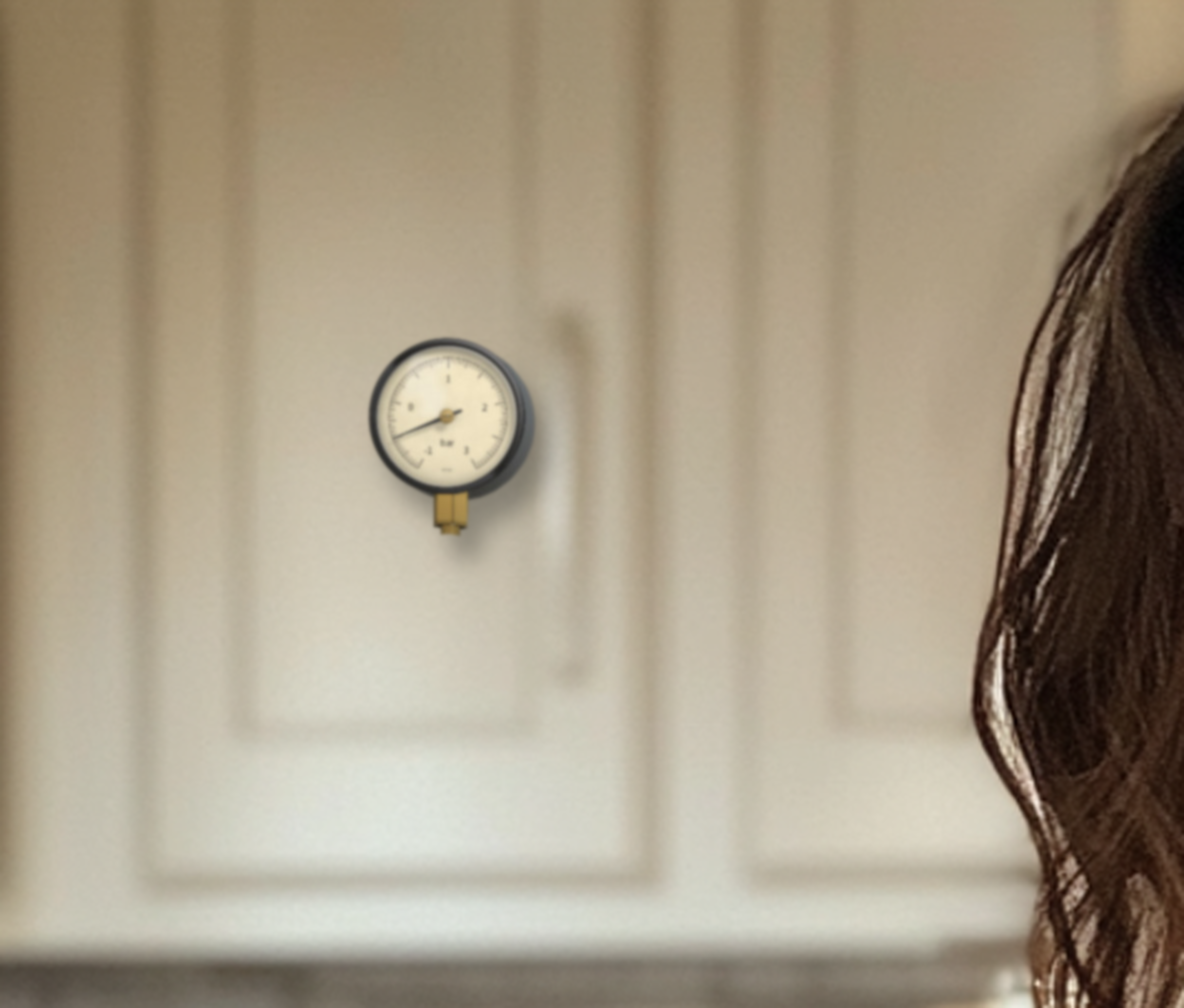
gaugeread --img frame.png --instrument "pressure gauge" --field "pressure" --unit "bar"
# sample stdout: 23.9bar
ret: -0.5bar
